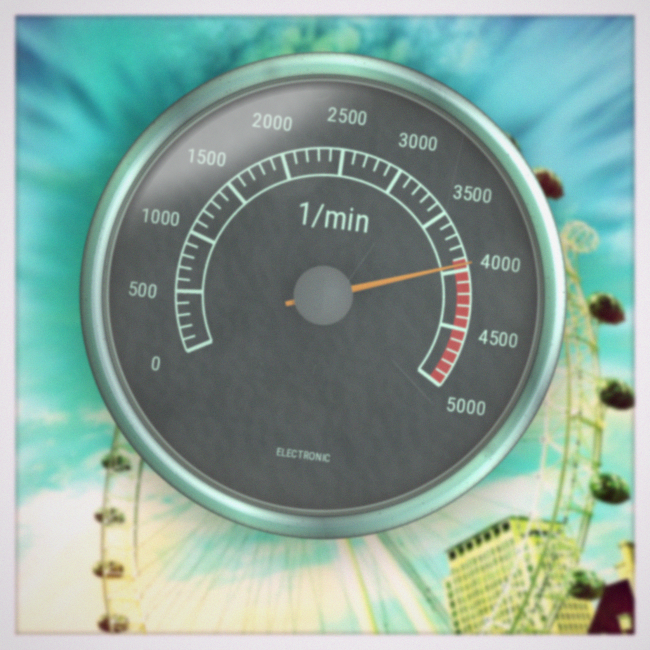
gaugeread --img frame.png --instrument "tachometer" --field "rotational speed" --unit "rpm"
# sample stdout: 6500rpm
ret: 3950rpm
